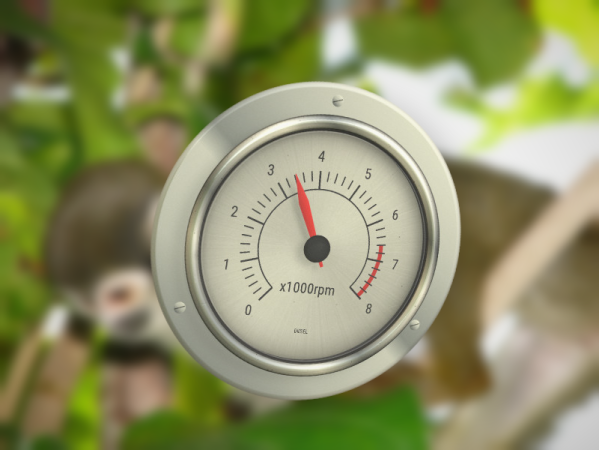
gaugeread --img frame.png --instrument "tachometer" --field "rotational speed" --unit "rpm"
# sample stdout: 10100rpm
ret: 3400rpm
